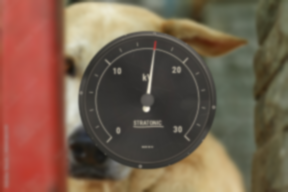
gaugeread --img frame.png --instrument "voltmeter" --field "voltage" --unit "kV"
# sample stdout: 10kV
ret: 16kV
